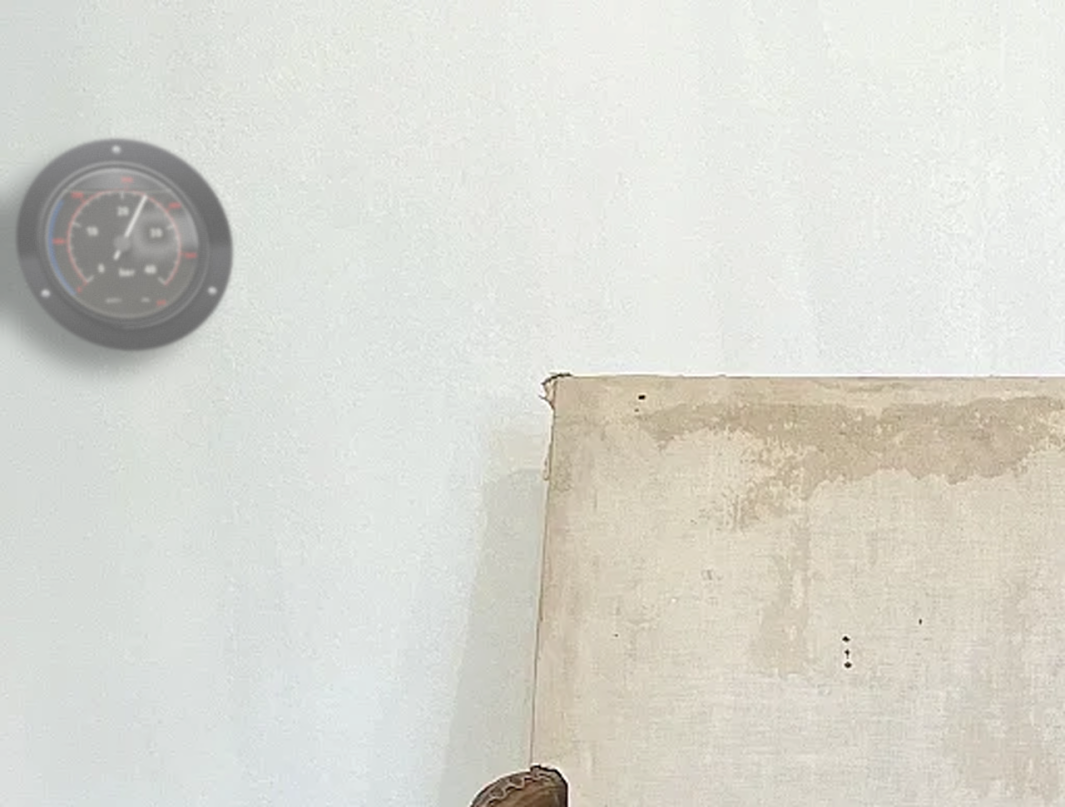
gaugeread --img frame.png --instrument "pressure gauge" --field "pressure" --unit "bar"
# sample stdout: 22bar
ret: 24bar
